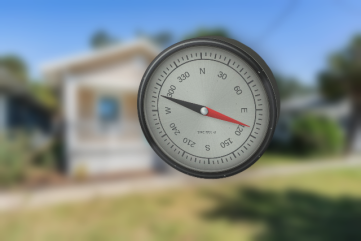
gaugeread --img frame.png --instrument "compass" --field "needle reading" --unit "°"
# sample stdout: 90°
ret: 110°
